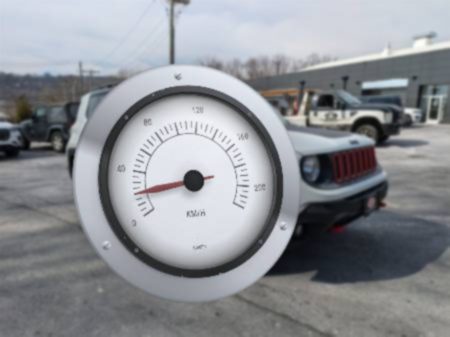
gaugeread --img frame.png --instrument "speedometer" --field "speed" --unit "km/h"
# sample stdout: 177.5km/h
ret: 20km/h
